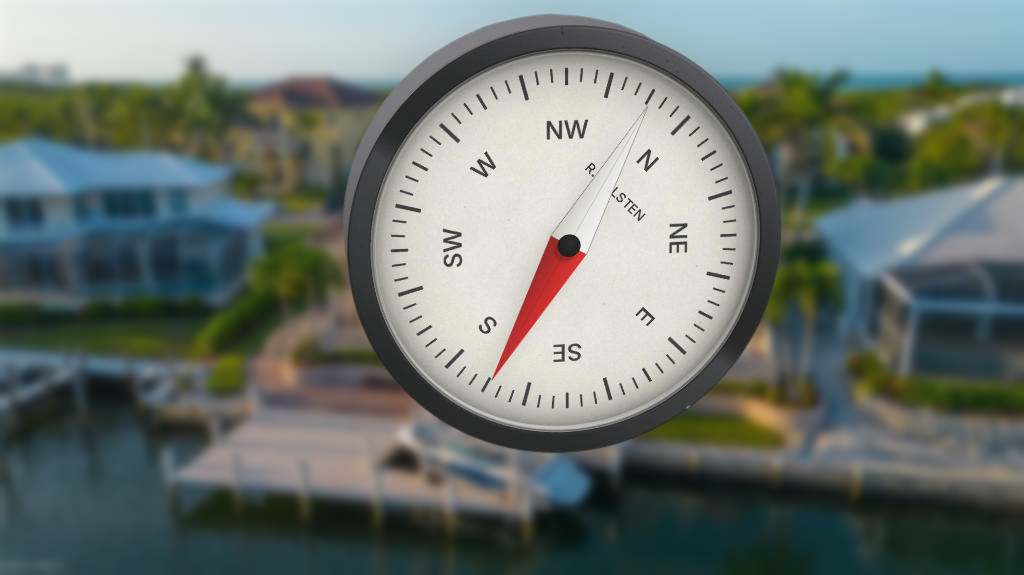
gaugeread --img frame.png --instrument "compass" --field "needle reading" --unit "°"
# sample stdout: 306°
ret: 165°
